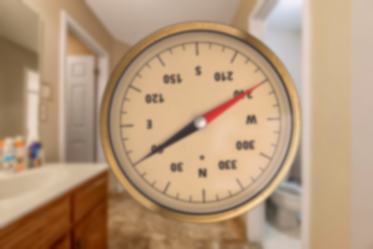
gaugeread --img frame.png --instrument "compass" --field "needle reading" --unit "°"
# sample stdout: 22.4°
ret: 240°
